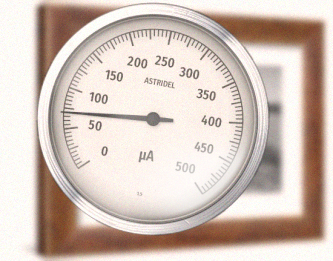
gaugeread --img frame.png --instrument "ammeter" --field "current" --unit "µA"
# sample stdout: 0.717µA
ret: 70µA
